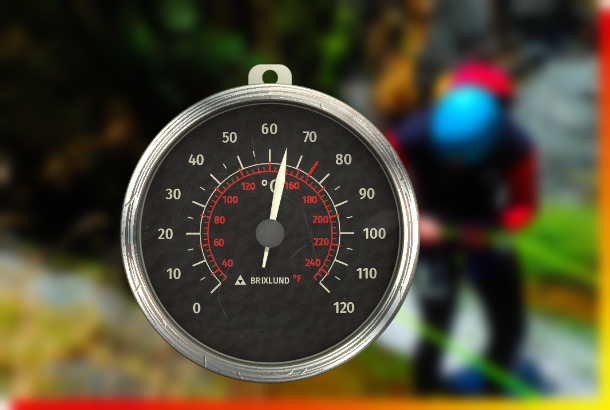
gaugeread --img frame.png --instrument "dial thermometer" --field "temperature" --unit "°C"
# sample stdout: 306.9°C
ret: 65°C
